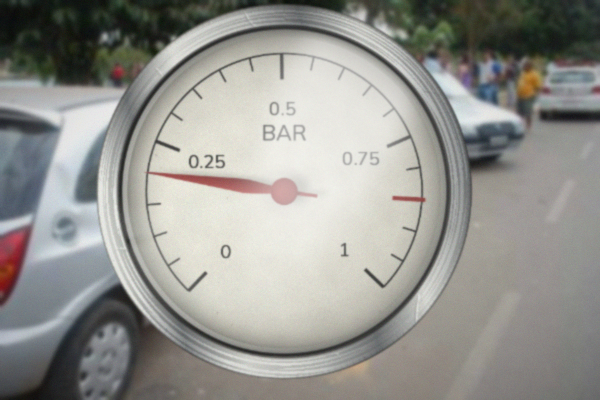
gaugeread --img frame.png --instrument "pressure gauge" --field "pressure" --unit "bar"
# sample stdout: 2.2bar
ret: 0.2bar
